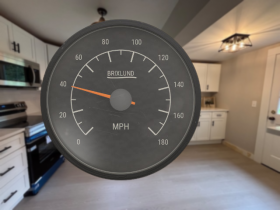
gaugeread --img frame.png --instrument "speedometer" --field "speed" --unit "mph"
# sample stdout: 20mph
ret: 40mph
